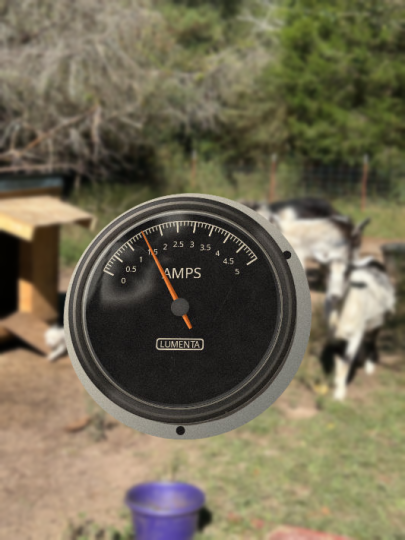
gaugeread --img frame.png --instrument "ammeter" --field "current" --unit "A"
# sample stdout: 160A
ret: 1.5A
